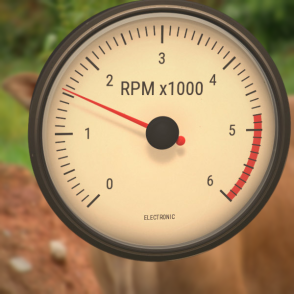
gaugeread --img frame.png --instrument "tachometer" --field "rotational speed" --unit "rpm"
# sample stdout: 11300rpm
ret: 1550rpm
